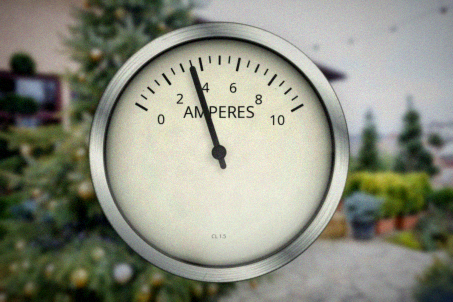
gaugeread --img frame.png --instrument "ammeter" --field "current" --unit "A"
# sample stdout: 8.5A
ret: 3.5A
